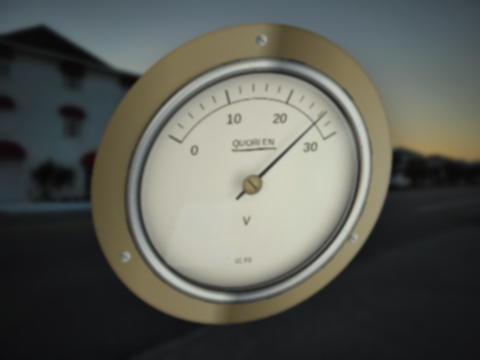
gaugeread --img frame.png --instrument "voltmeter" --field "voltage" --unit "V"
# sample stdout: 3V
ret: 26V
